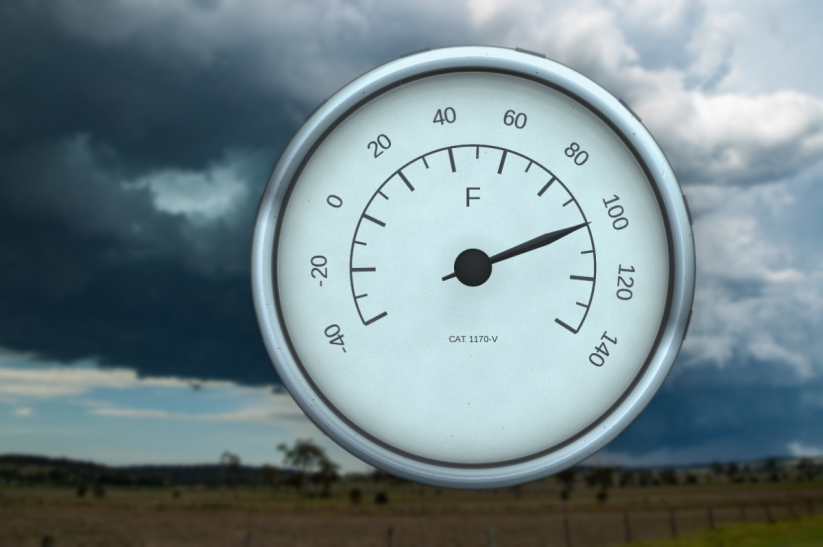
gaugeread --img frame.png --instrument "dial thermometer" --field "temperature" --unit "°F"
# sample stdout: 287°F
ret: 100°F
